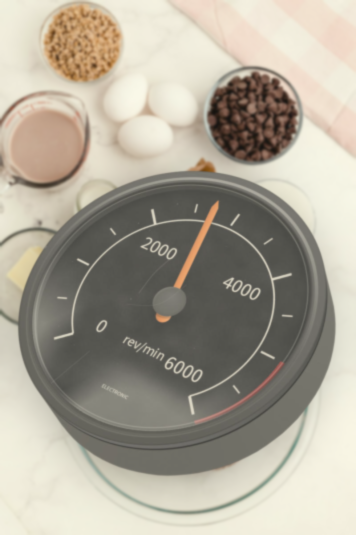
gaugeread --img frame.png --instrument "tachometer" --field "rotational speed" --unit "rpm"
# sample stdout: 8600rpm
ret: 2750rpm
